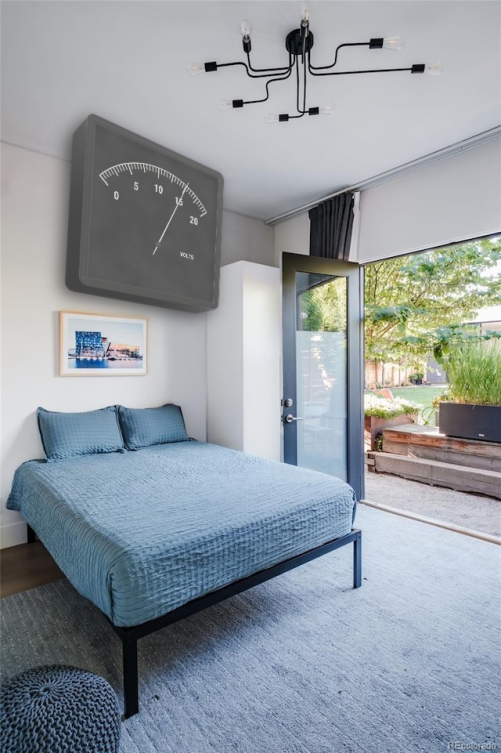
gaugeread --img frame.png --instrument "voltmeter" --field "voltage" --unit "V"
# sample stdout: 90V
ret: 15V
